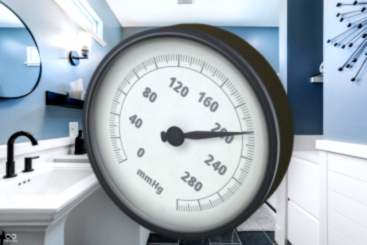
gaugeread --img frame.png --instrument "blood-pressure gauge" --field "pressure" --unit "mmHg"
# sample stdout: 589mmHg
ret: 200mmHg
